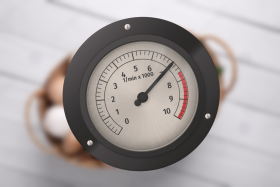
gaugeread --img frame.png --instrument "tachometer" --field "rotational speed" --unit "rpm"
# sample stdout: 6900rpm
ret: 7000rpm
